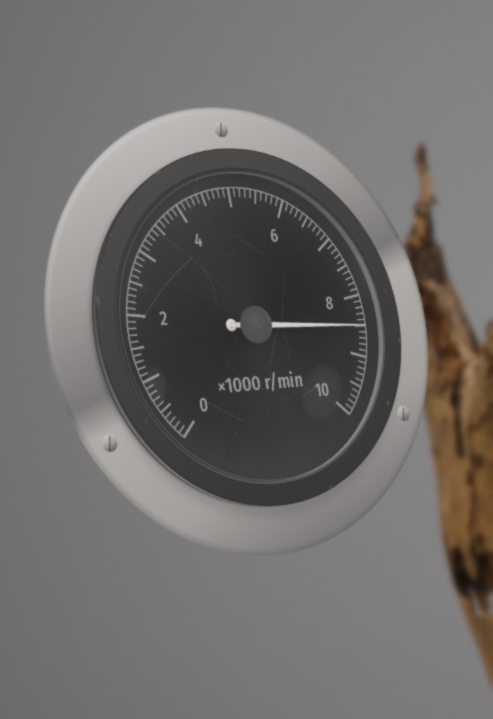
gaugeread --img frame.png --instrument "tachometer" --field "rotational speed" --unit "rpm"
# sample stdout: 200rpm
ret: 8500rpm
